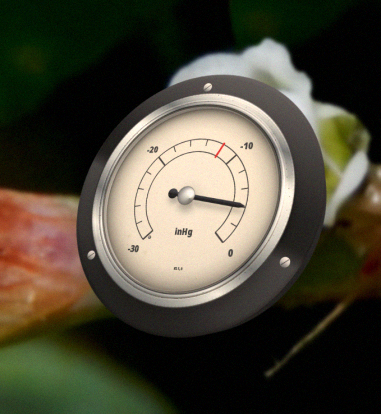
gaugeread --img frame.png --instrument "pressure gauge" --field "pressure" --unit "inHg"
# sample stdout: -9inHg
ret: -4inHg
